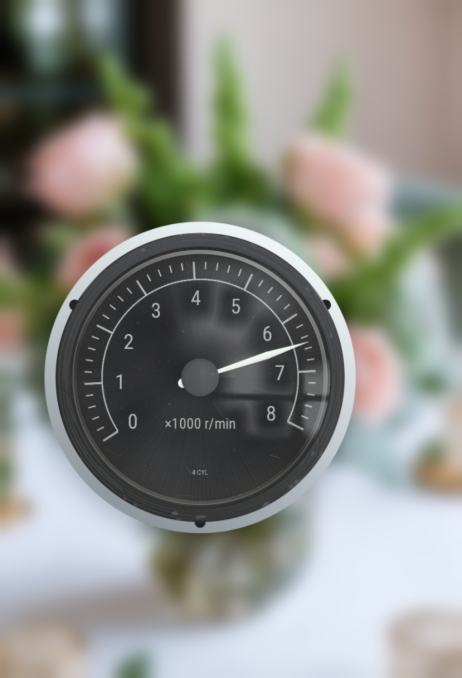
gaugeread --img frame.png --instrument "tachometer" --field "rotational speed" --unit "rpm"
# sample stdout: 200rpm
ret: 6500rpm
